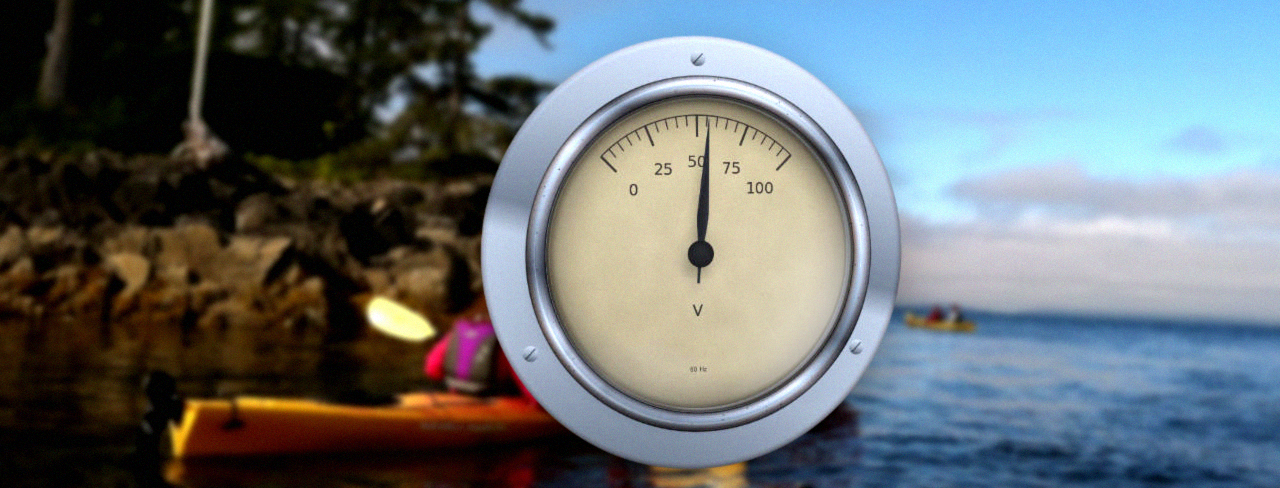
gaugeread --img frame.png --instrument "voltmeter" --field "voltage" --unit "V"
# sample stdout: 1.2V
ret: 55V
